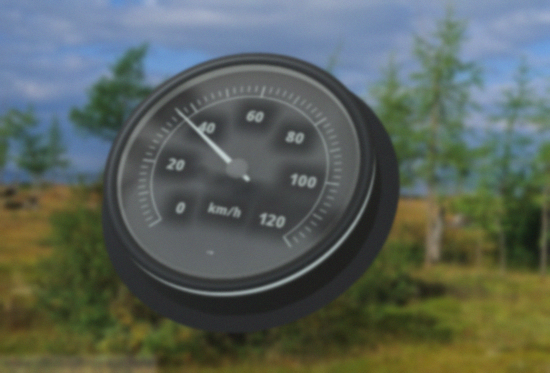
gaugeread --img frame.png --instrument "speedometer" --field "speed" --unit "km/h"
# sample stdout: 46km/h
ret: 36km/h
